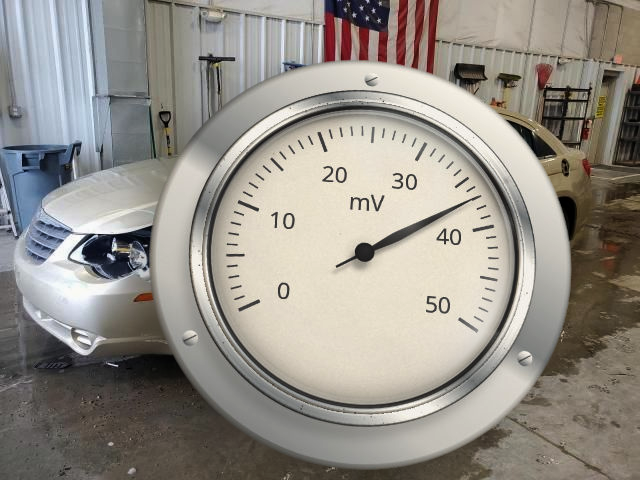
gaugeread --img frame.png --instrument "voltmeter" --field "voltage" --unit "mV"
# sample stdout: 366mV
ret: 37mV
